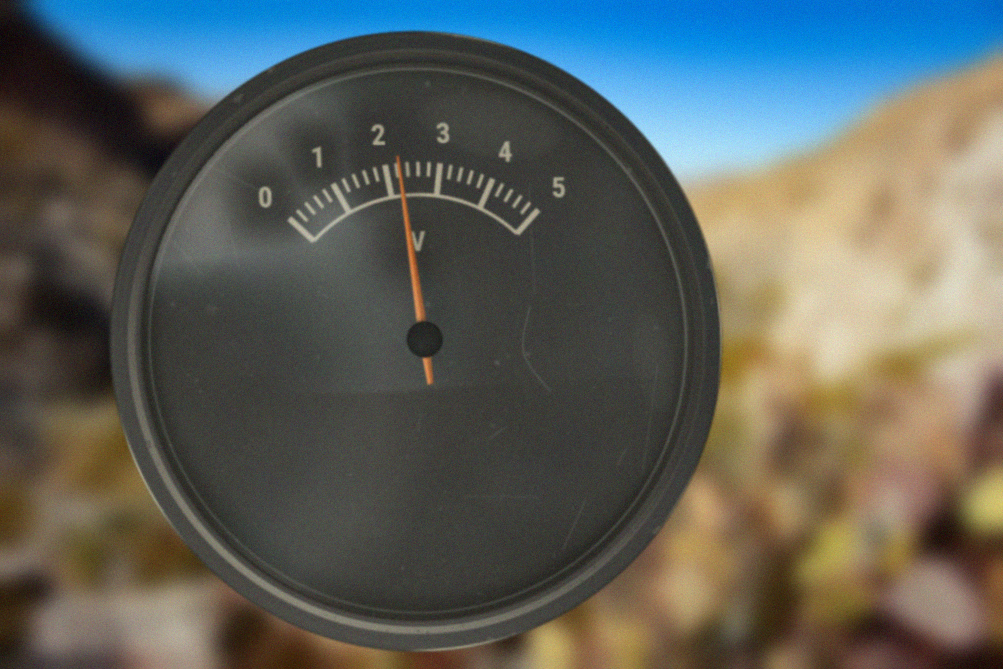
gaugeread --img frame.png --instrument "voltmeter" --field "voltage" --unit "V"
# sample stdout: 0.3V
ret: 2.2V
